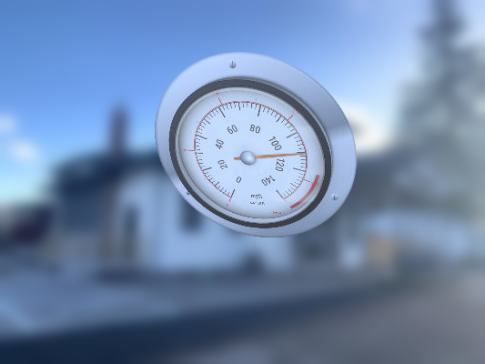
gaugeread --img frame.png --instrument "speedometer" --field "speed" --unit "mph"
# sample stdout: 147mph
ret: 110mph
